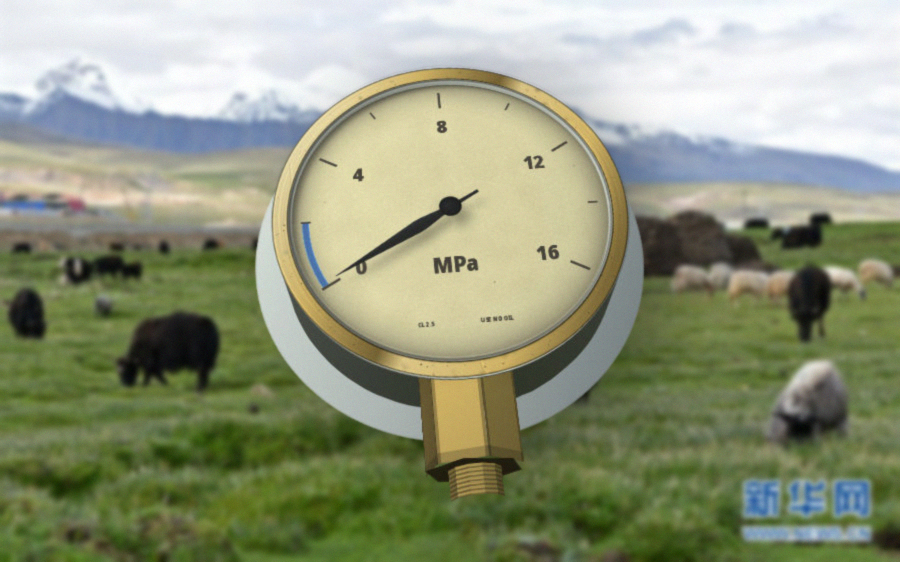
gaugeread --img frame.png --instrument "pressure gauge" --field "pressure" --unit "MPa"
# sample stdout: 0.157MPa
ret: 0MPa
